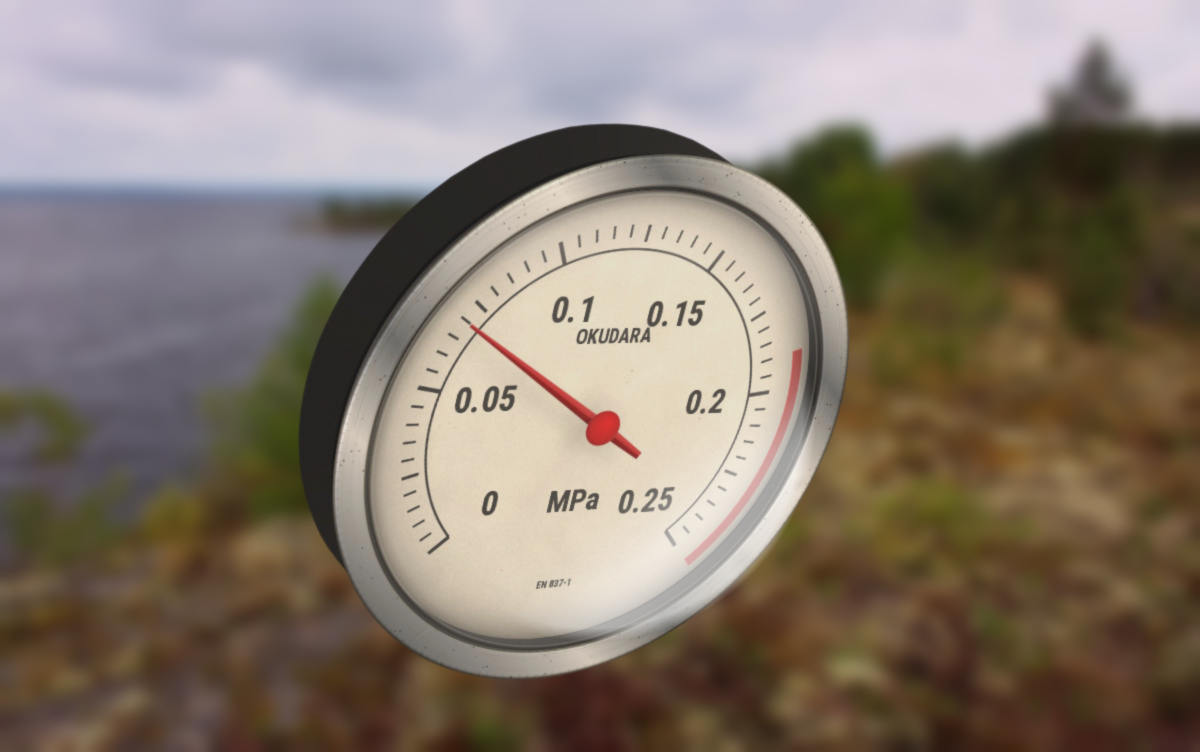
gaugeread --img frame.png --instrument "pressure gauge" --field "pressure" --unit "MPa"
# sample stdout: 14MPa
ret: 0.07MPa
